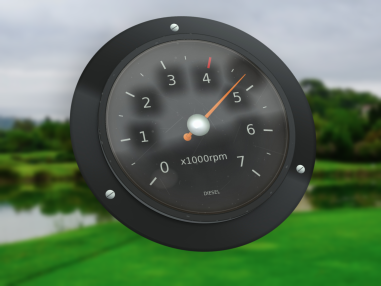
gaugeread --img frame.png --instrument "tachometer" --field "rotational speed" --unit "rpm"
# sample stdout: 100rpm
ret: 4750rpm
